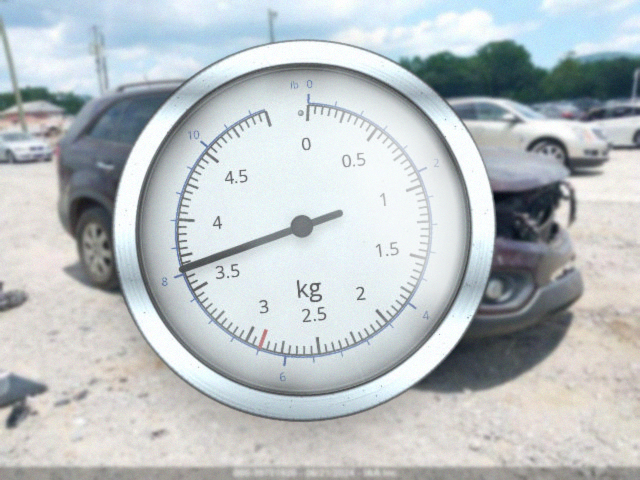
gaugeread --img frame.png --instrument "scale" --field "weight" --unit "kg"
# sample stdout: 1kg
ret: 3.65kg
